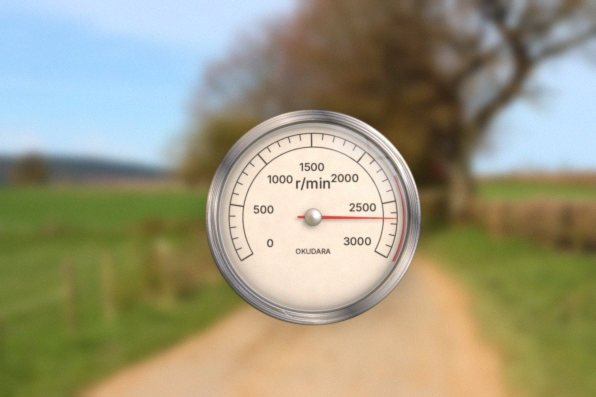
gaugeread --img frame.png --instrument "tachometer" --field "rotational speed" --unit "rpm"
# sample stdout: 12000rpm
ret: 2650rpm
